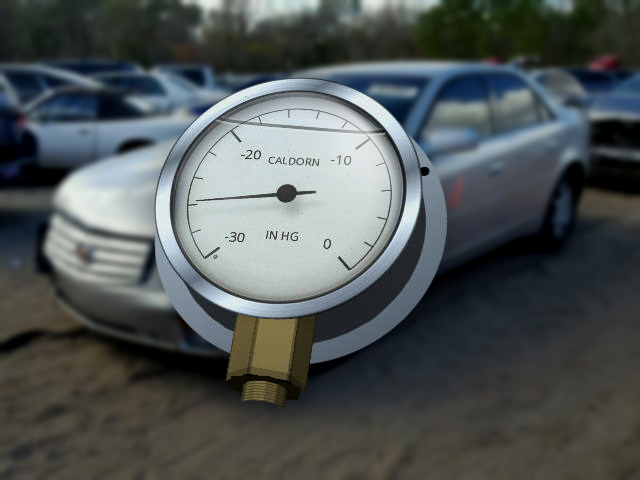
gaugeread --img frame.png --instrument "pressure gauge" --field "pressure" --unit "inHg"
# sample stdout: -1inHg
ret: -26inHg
